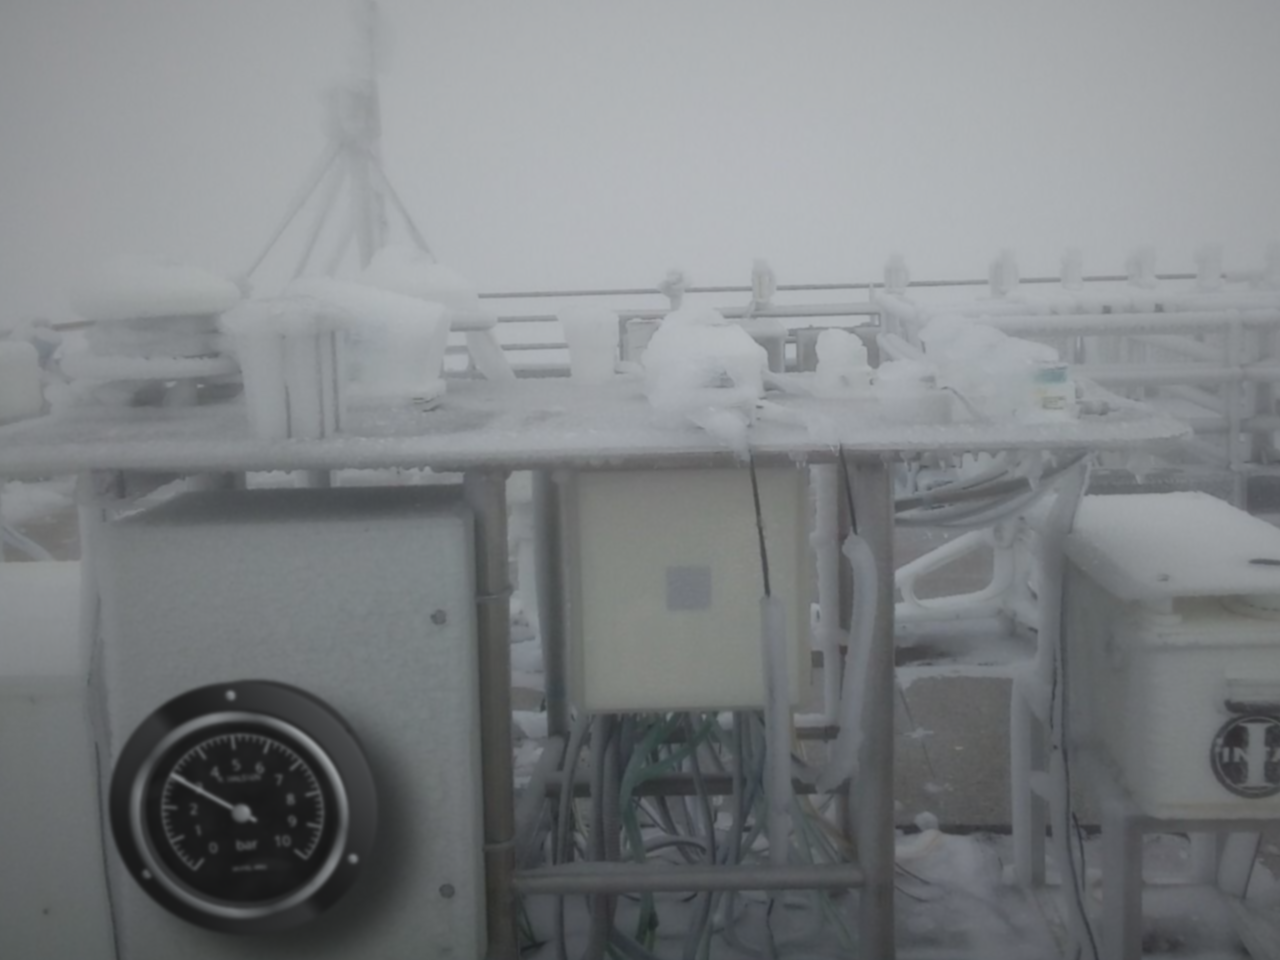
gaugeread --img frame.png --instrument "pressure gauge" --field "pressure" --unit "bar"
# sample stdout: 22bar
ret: 3bar
